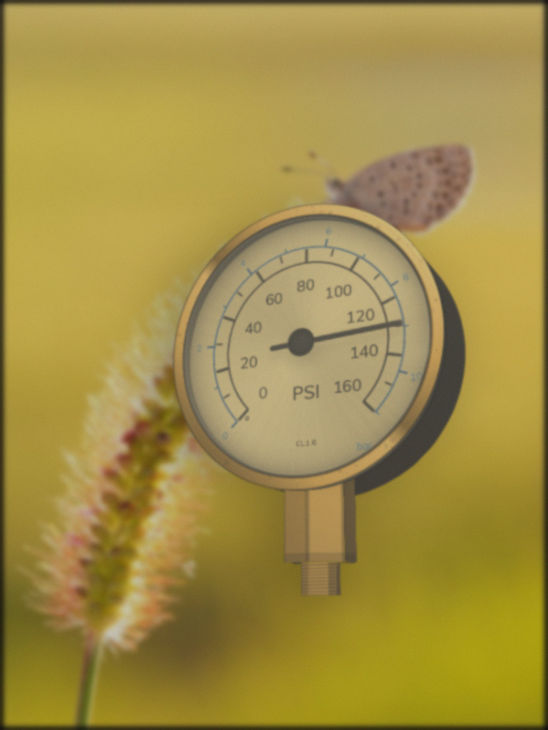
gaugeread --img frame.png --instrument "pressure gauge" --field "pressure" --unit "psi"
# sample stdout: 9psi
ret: 130psi
